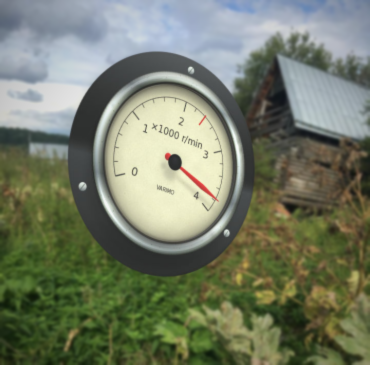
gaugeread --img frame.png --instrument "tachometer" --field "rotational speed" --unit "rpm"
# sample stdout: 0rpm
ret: 3800rpm
